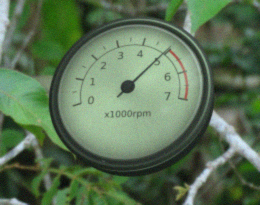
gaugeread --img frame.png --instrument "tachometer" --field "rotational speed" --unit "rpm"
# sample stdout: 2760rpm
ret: 5000rpm
